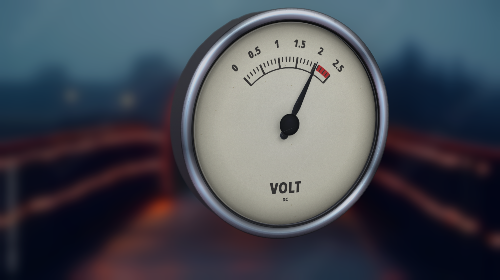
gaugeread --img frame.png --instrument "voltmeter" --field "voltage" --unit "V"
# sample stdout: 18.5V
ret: 2V
